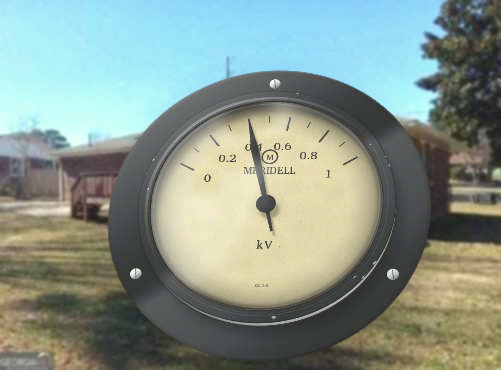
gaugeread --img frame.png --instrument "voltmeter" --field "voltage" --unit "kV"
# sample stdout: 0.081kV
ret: 0.4kV
